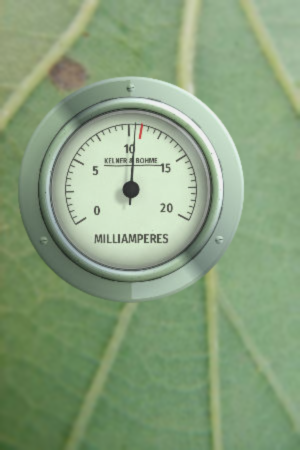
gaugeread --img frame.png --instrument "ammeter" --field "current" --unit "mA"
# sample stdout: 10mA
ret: 10.5mA
